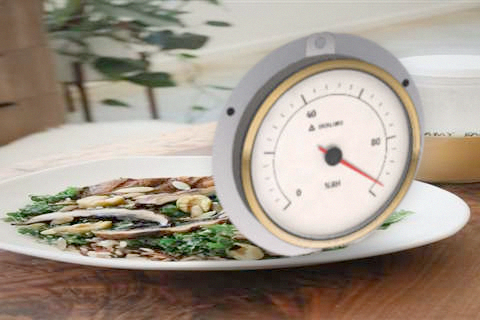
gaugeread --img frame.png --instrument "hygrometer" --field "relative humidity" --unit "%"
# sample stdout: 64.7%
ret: 96%
